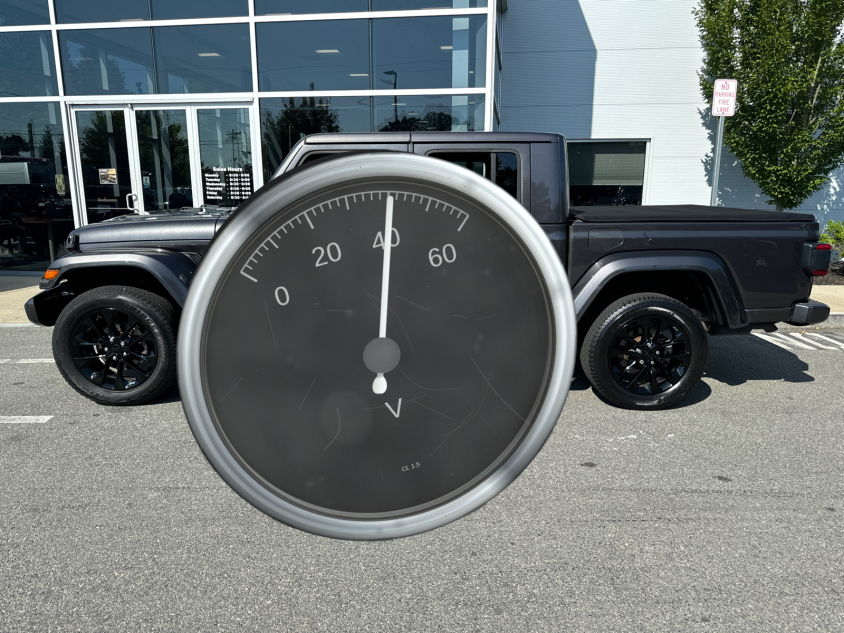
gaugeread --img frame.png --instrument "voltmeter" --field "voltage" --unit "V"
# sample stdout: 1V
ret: 40V
